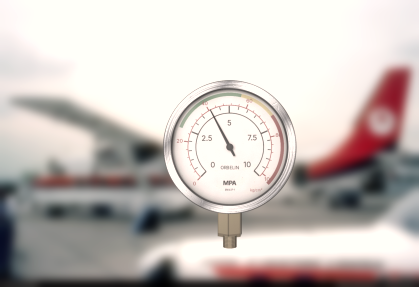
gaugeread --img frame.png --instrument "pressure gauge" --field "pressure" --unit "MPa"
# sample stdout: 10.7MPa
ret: 4MPa
